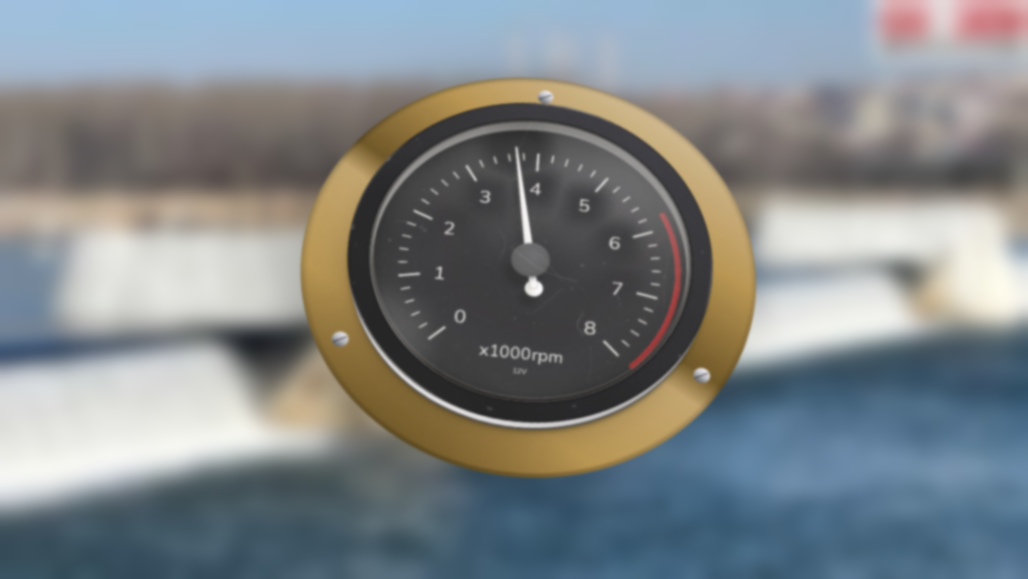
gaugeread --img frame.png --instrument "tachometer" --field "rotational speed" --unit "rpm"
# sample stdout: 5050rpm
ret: 3700rpm
